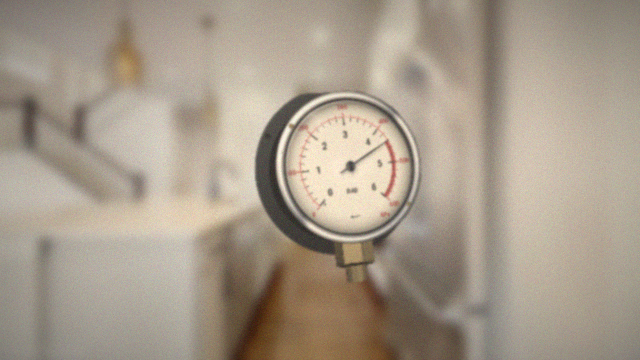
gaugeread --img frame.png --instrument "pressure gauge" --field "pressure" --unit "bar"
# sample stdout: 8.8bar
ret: 4.4bar
